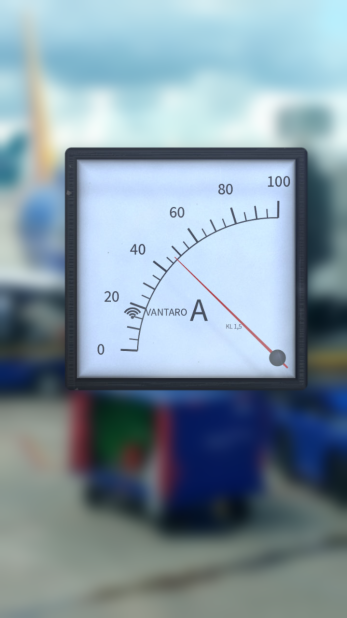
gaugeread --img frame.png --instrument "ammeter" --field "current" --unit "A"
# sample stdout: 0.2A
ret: 47.5A
